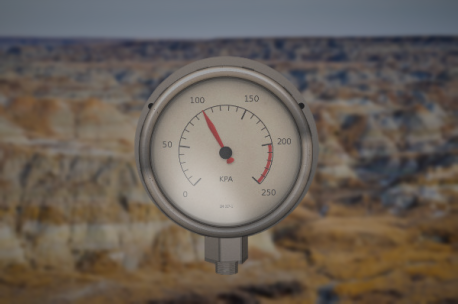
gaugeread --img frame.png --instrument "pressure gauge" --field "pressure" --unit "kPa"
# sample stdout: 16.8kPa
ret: 100kPa
